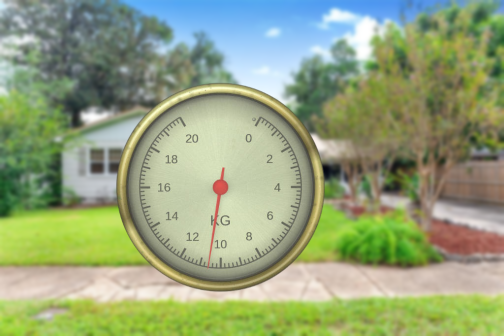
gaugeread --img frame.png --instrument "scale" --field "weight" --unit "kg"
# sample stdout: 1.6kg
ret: 10.6kg
